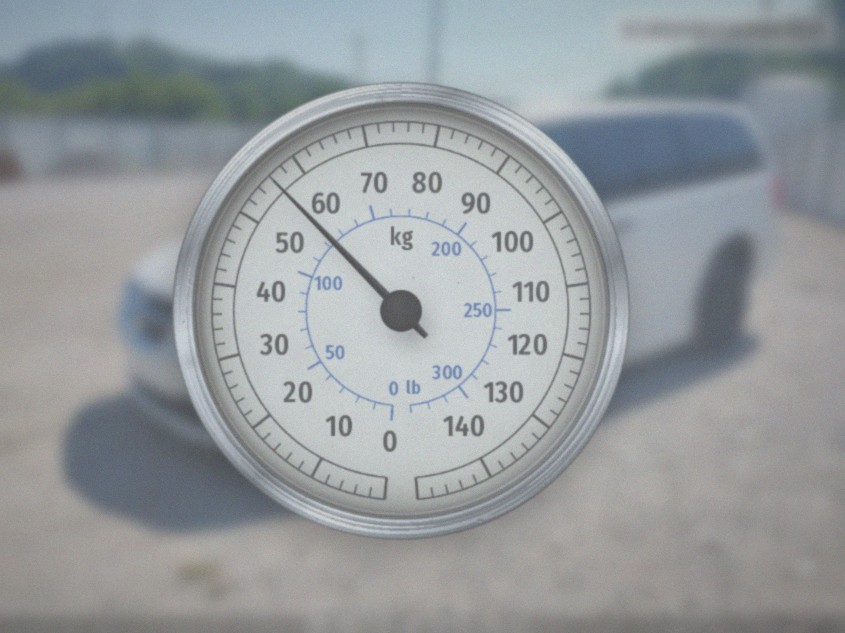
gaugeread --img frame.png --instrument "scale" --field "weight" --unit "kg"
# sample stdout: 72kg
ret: 56kg
